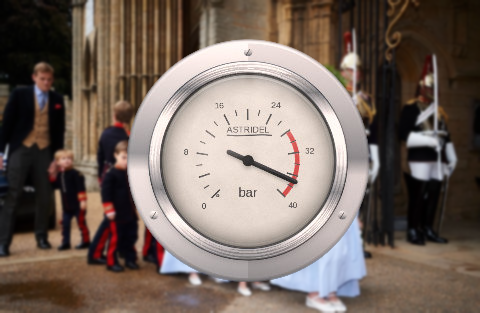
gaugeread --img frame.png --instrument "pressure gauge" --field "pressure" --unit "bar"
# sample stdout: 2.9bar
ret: 37bar
